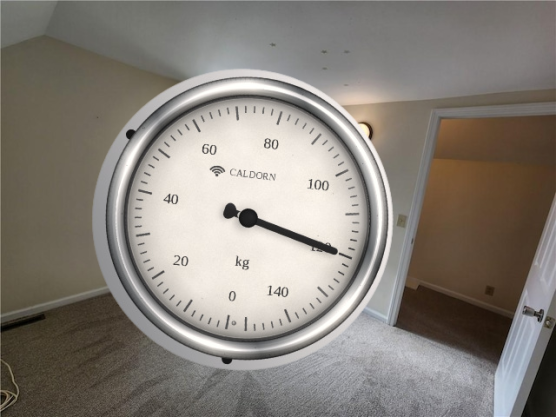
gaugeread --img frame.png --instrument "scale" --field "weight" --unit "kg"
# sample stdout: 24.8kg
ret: 120kg
